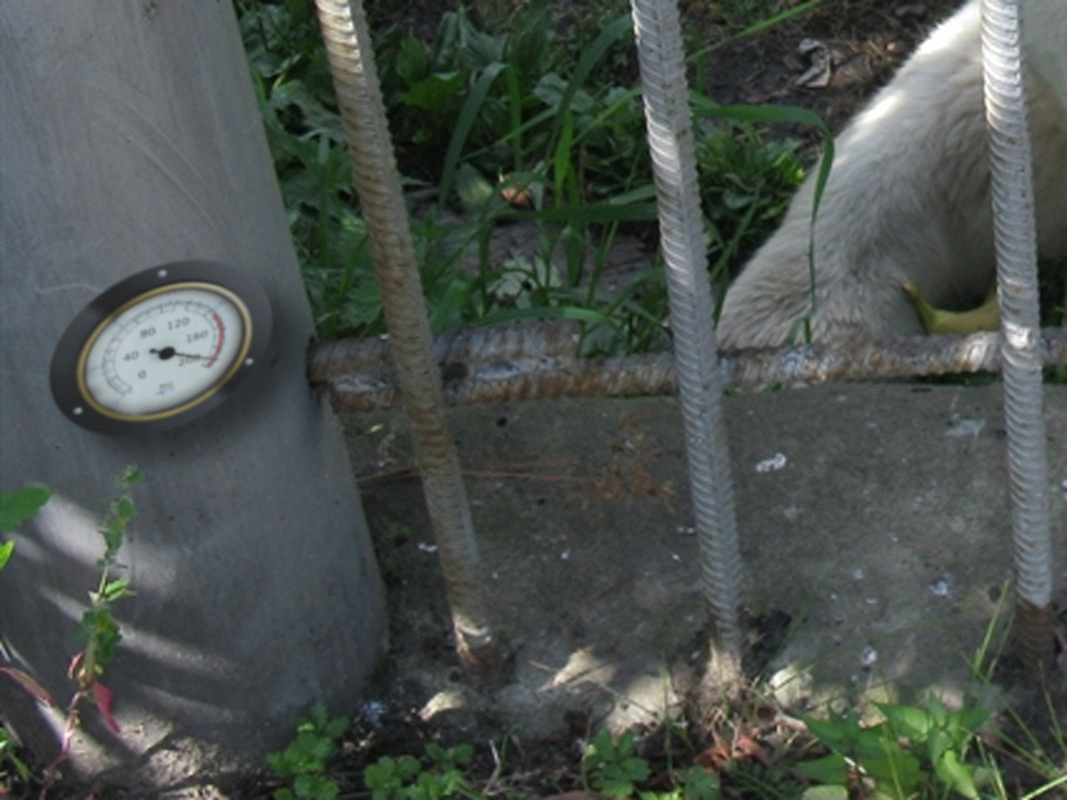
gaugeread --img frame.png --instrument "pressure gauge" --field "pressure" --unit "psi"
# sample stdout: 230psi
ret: 190psi
